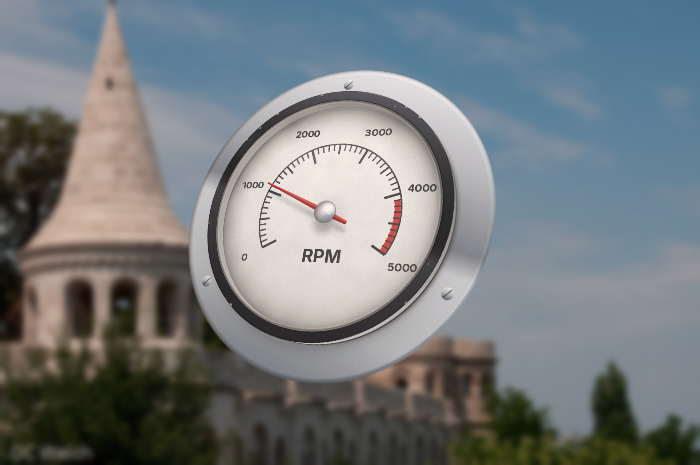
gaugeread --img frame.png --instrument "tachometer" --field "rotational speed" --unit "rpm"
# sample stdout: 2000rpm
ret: 1100rpm
